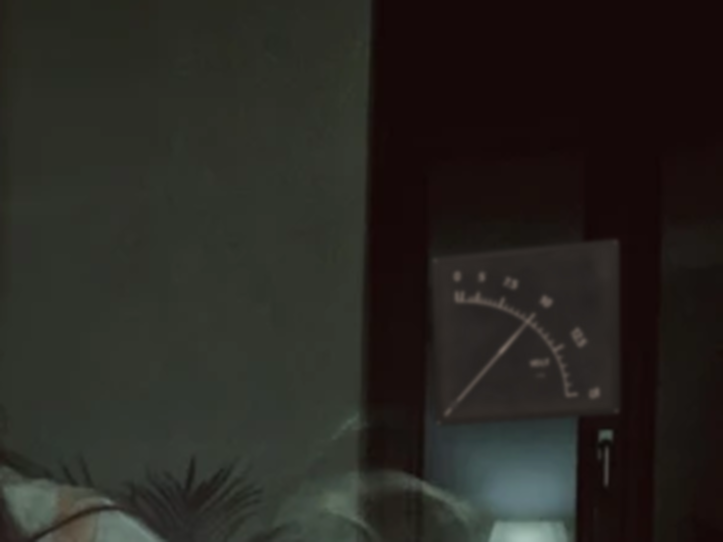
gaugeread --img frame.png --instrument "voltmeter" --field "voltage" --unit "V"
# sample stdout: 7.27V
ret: 10V
